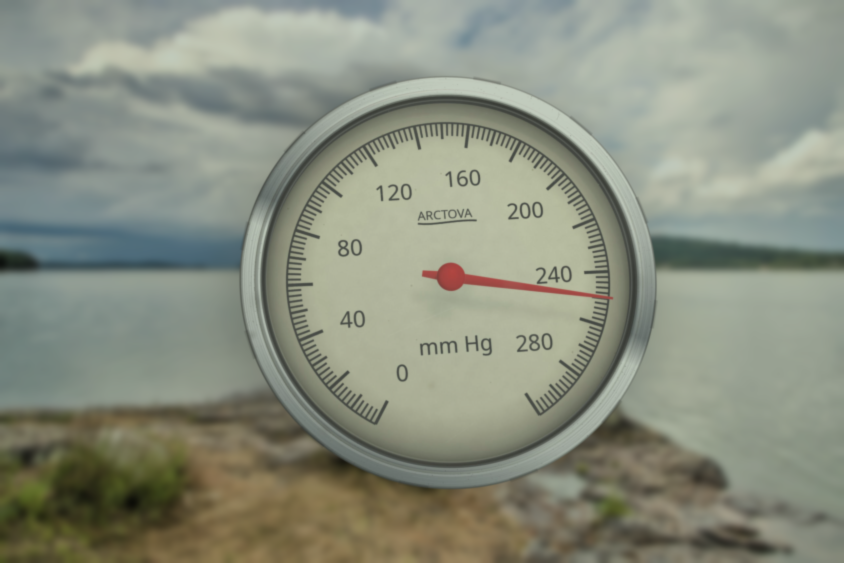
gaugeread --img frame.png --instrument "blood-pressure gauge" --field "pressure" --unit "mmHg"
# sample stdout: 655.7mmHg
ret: 250mmHg
